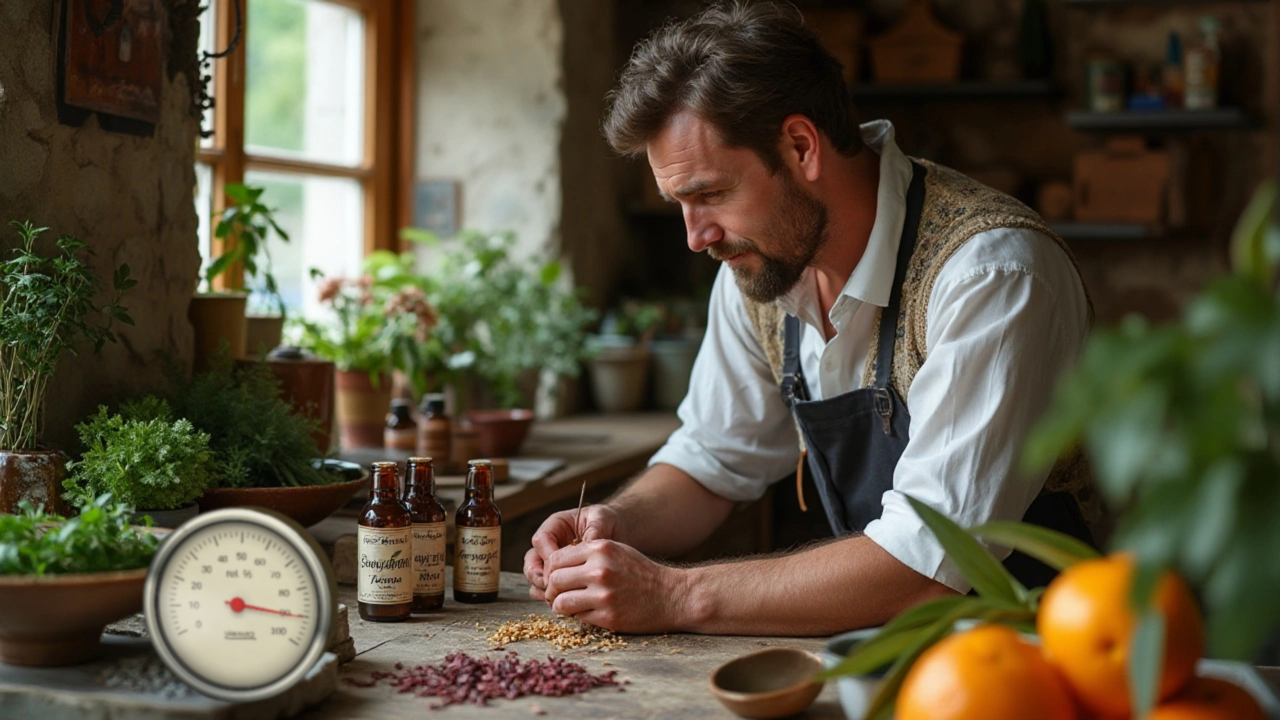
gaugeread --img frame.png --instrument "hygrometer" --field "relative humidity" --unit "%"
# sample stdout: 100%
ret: 90%
